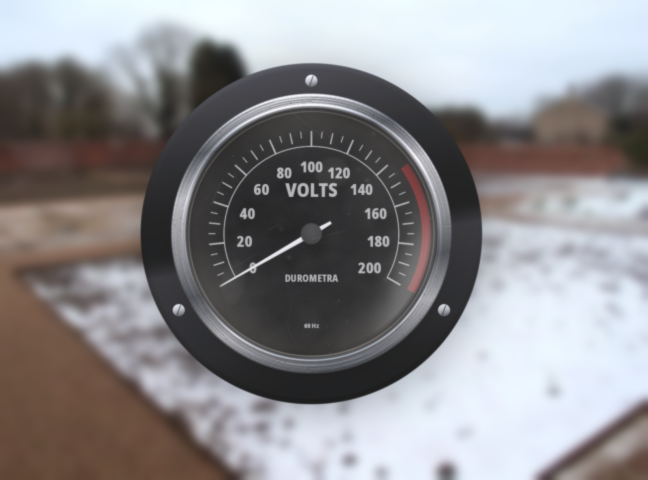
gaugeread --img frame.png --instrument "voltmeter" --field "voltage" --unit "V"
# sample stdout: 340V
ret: 0V
